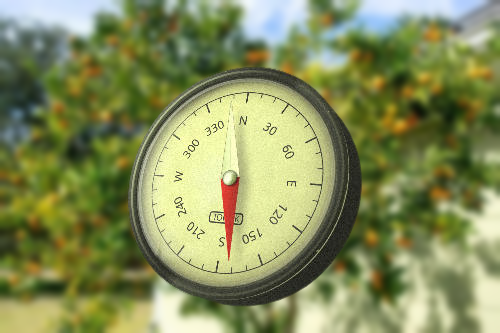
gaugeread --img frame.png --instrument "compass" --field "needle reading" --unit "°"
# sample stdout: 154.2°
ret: 170°
